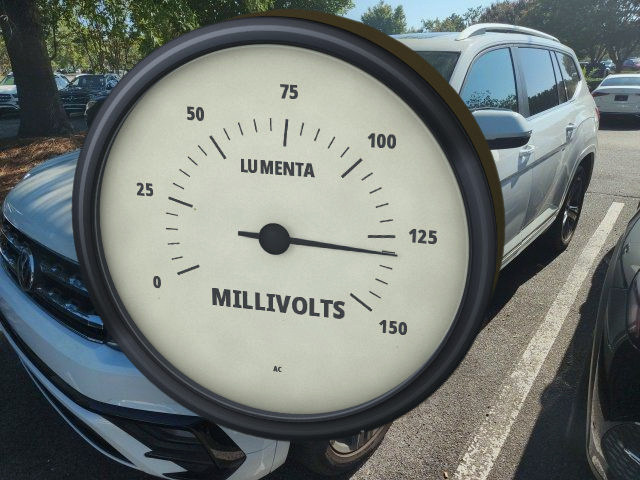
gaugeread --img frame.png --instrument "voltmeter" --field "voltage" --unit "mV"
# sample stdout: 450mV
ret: 130mV
